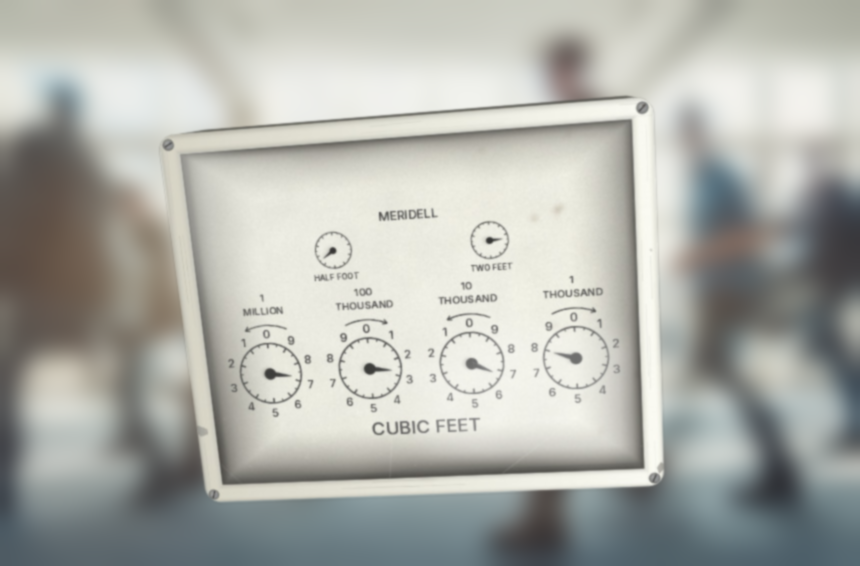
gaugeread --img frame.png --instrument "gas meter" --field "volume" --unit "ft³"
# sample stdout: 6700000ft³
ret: 726800ft³
